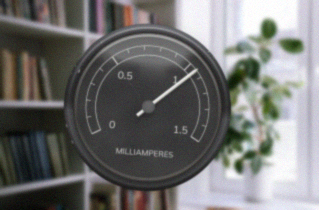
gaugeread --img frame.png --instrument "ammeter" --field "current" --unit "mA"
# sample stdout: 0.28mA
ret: 1.05mA
